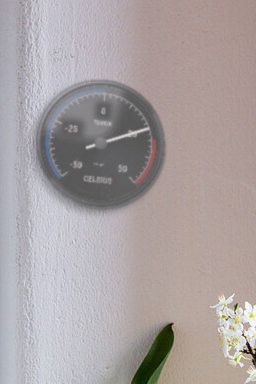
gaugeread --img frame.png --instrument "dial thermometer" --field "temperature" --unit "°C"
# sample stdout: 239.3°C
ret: 25°C
